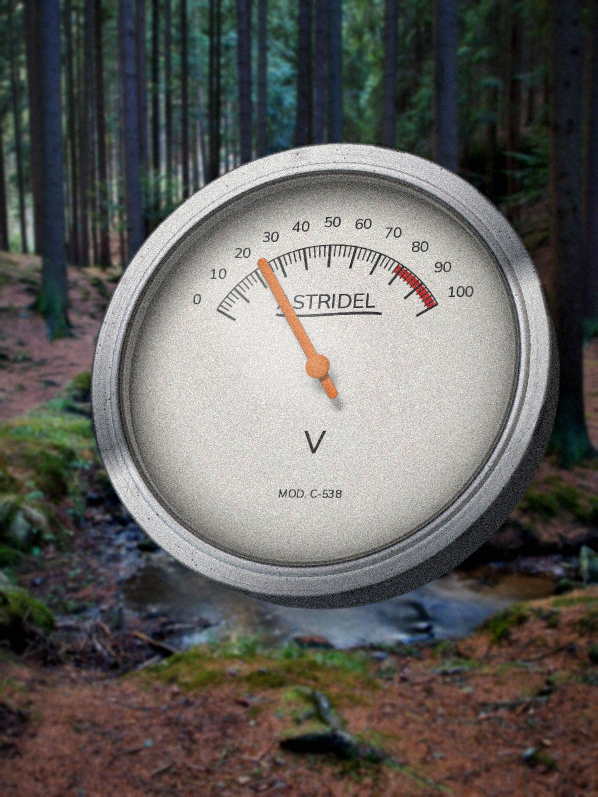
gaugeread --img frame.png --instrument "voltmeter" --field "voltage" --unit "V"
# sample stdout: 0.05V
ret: 24V
